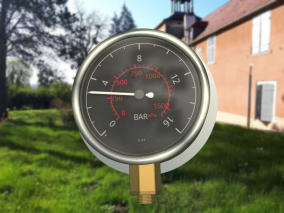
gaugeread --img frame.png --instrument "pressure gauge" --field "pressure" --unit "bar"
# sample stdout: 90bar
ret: 3bar
